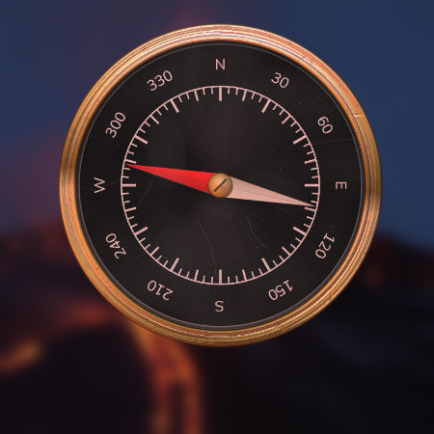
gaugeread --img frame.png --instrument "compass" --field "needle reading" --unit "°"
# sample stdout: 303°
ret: 282.5°
